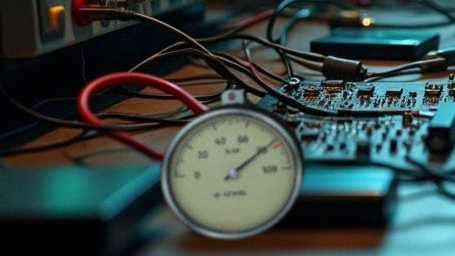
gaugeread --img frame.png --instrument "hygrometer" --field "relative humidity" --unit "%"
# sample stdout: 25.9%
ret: 80%
